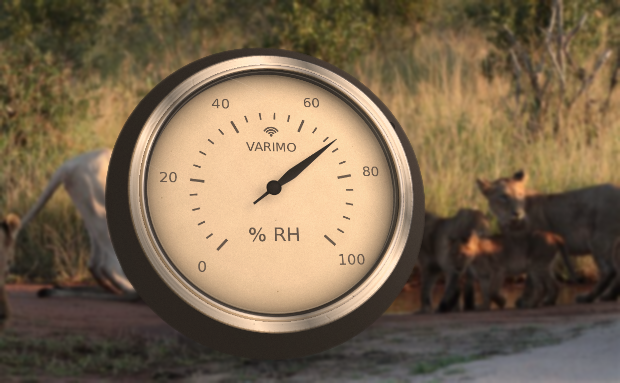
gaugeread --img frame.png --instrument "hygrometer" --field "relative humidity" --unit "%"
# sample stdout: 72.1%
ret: 70%
